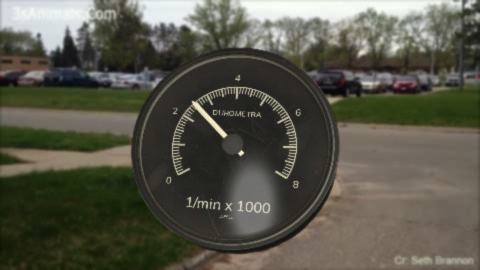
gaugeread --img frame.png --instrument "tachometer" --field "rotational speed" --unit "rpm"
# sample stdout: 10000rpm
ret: 2500rpm
